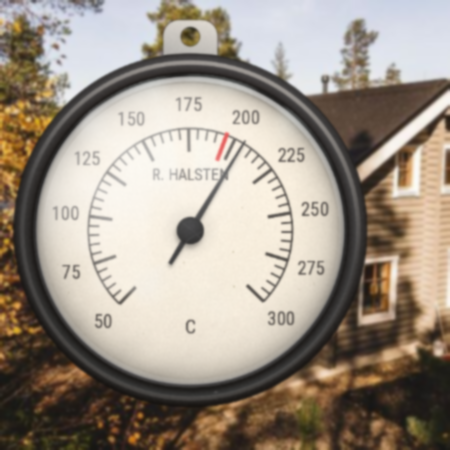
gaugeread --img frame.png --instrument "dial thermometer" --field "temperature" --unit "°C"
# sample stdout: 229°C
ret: 205°C
